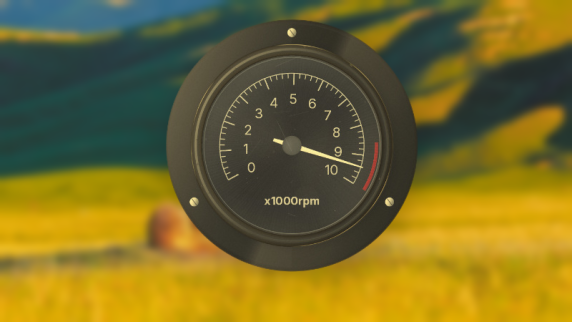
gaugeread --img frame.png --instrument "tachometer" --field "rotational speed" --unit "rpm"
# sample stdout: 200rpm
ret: 9400rpm
